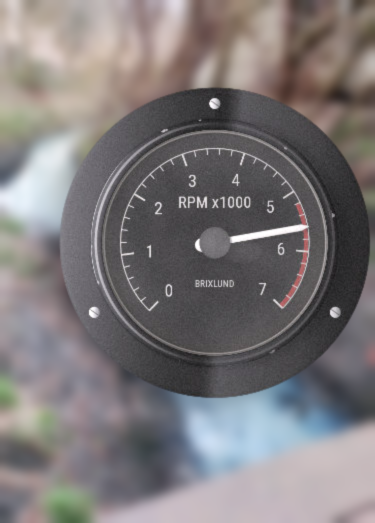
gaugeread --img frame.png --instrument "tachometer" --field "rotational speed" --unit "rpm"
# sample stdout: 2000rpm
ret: 5600rpm
